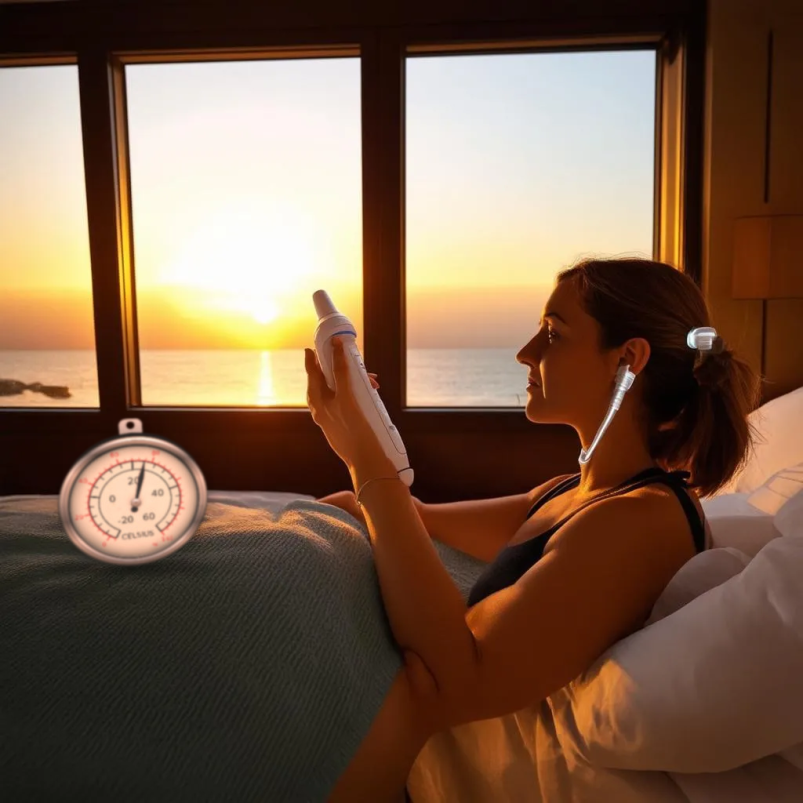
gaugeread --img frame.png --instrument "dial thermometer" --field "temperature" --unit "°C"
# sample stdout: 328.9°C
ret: 24°C
